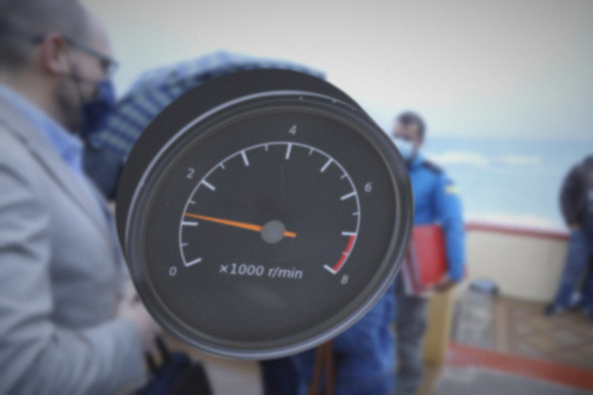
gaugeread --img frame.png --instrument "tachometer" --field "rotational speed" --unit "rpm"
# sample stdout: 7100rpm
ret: 1250rpm
